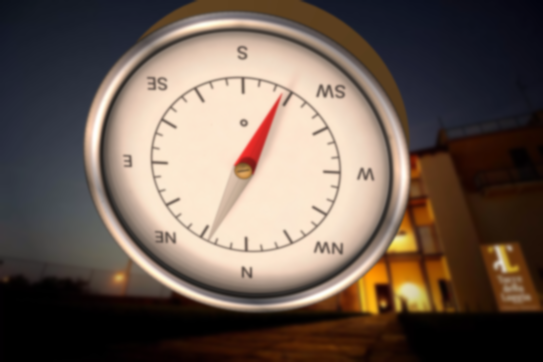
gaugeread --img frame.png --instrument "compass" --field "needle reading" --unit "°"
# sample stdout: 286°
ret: 205°
